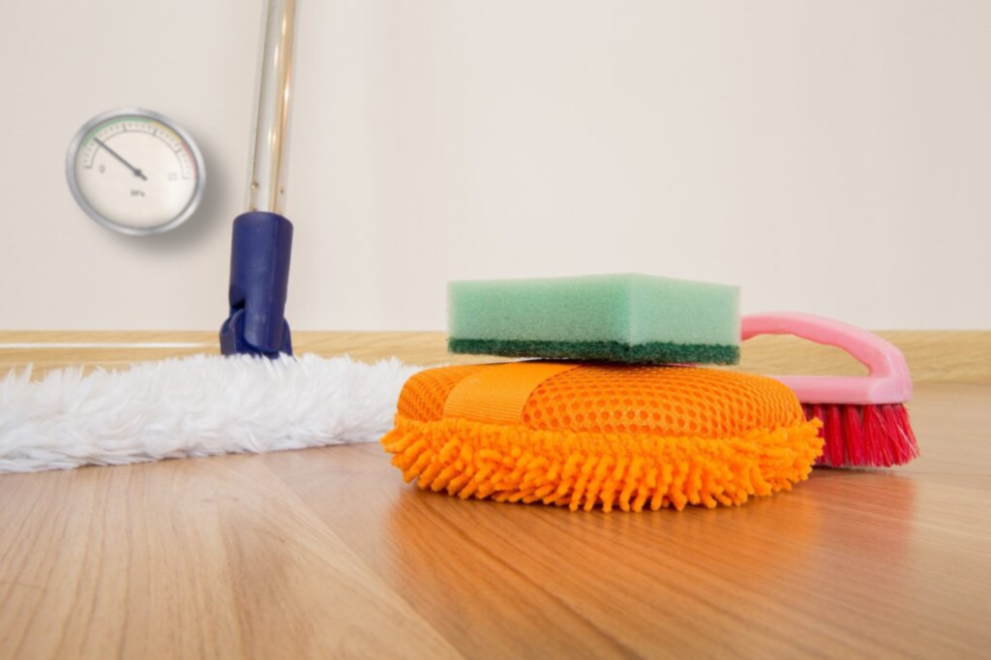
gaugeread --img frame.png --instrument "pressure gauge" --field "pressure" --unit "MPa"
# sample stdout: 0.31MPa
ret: 5MPa
